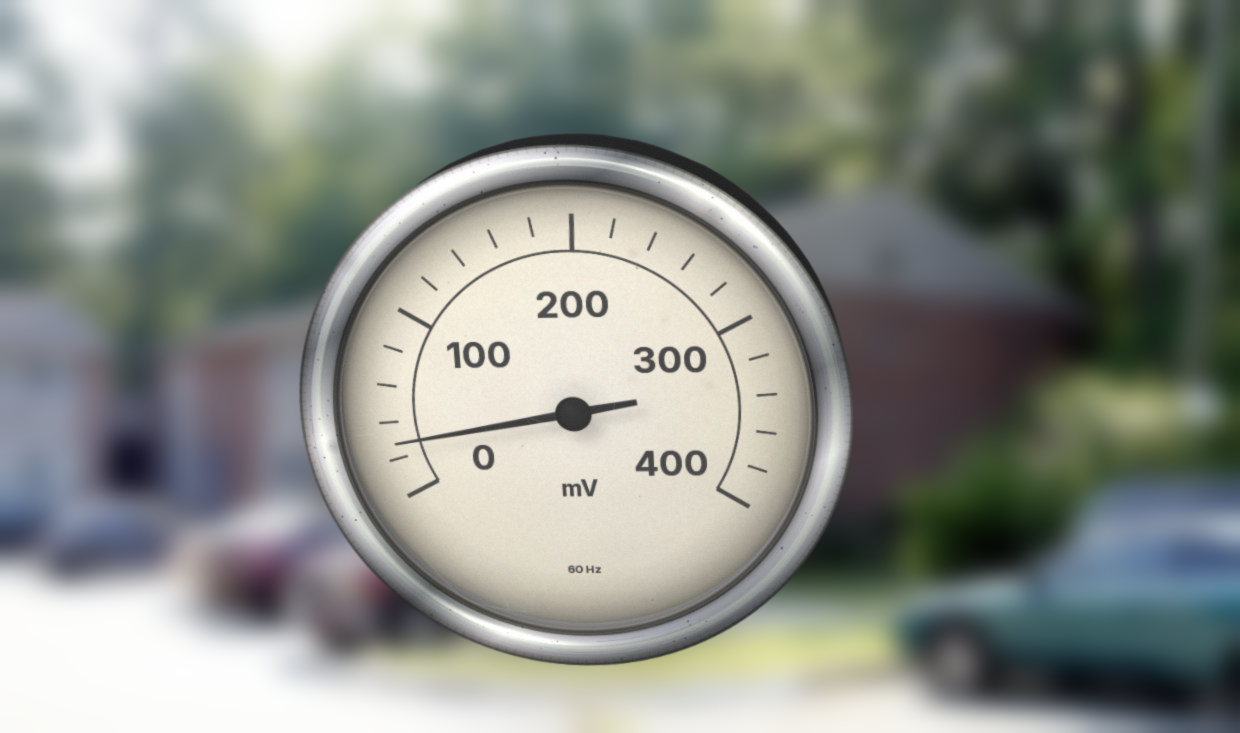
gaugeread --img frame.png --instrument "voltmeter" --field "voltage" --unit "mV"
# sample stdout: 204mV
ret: 30mV
